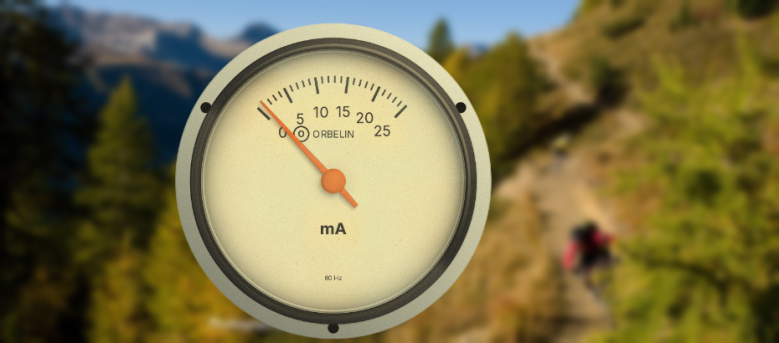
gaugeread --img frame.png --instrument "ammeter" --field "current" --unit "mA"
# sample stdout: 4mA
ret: 1mA
